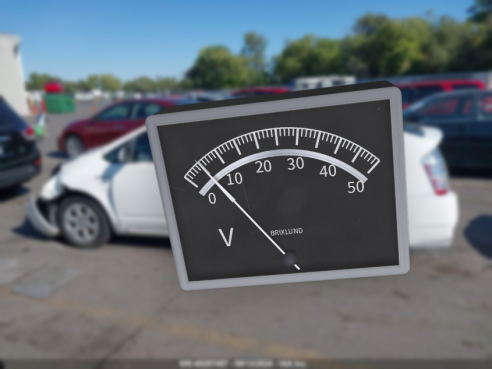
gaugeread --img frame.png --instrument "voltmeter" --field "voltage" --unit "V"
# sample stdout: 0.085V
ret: 5V
